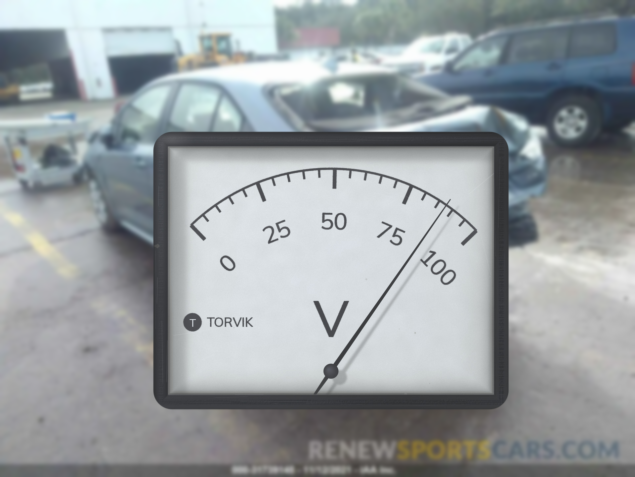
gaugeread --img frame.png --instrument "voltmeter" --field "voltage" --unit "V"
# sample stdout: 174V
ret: 87.5V
